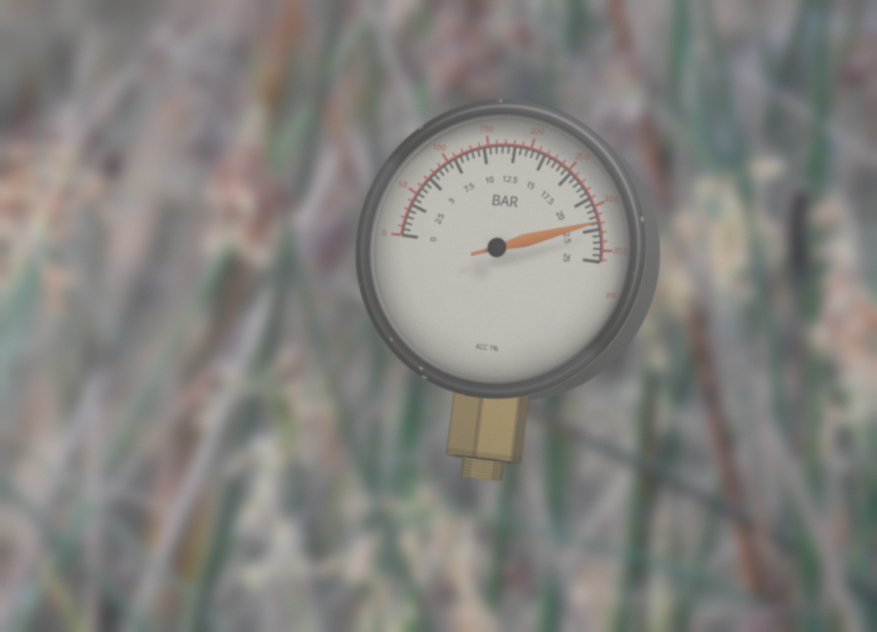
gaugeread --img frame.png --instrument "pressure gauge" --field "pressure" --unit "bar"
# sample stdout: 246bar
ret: 22bar
